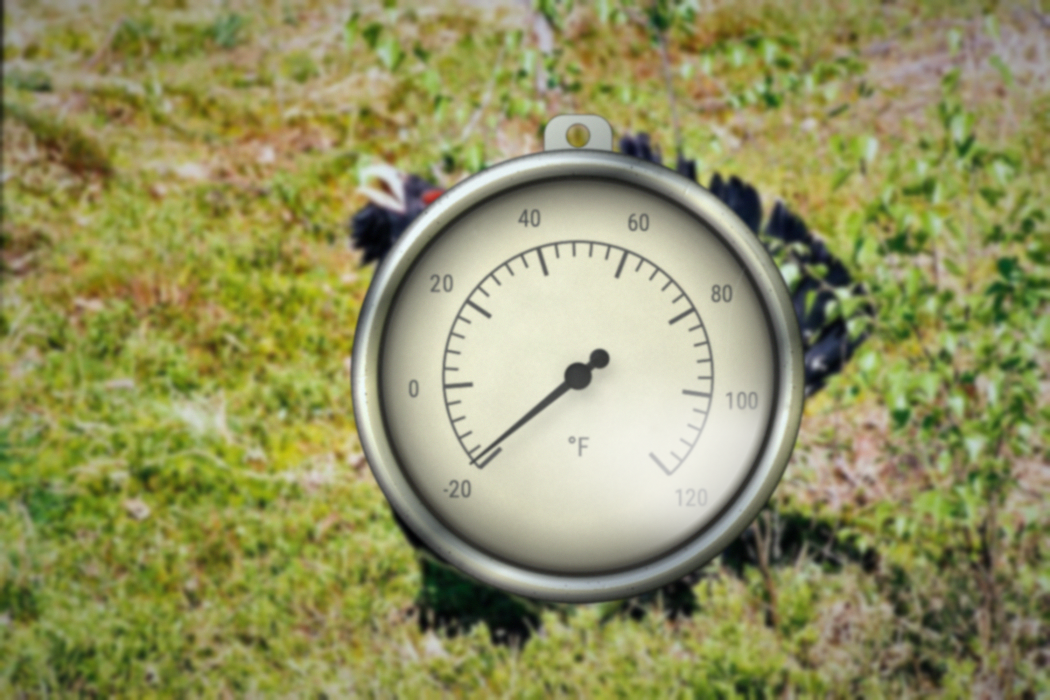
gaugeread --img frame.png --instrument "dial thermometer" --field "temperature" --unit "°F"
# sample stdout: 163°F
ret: -18°F
